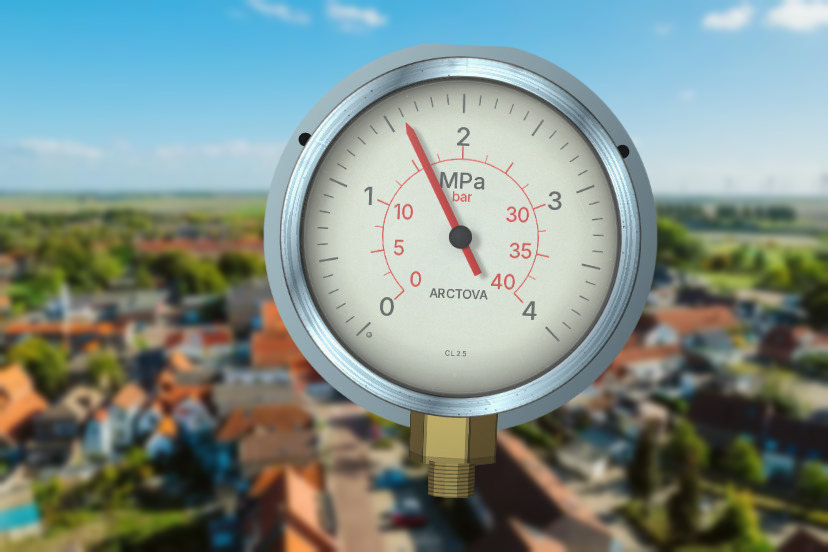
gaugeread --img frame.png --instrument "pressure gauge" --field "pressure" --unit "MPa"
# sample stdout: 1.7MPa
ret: 1.6MPa
